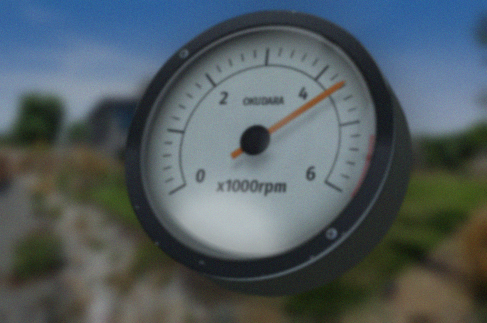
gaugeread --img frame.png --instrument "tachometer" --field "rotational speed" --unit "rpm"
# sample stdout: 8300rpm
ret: 4400rpm
